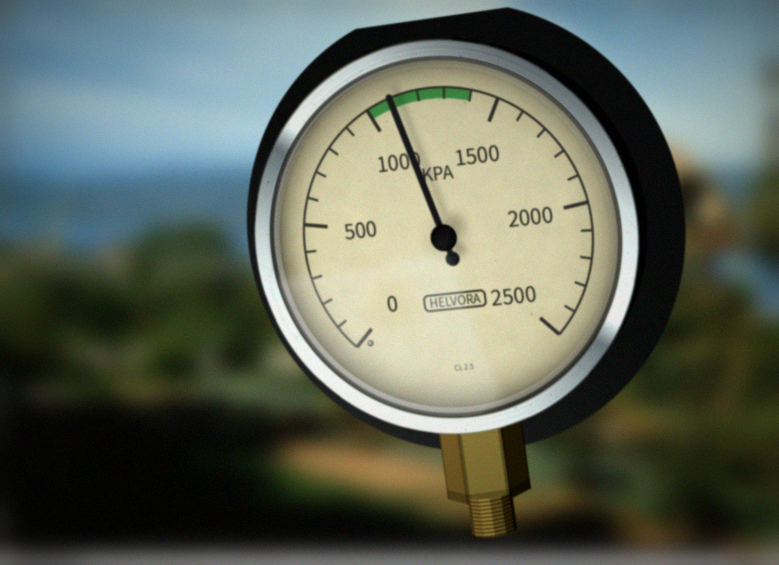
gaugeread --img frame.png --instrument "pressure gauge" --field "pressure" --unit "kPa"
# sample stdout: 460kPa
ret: 1100kPa
